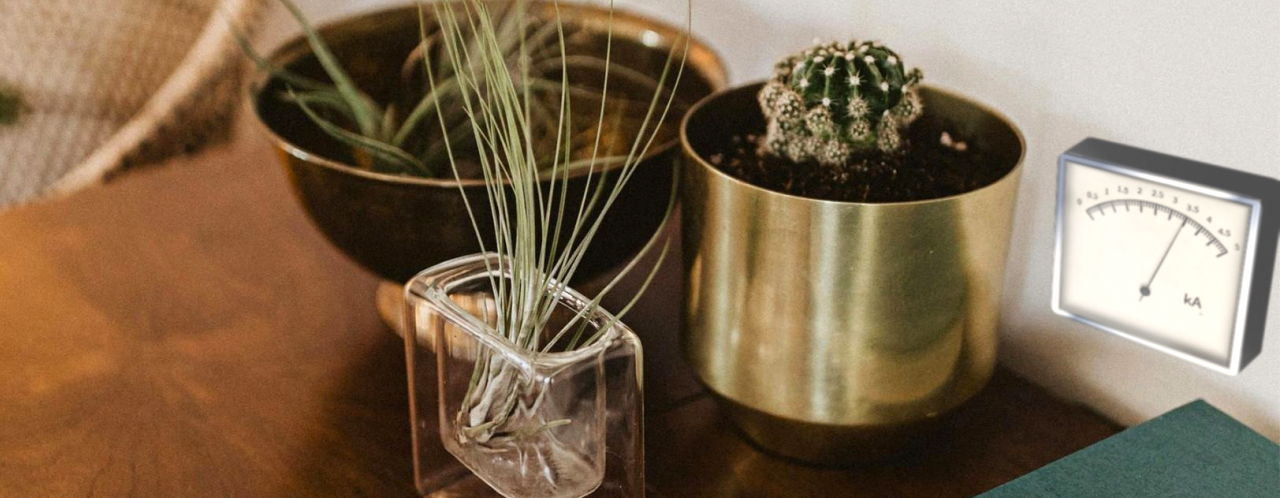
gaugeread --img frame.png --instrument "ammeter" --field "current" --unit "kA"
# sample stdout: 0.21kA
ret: 3.5kA
